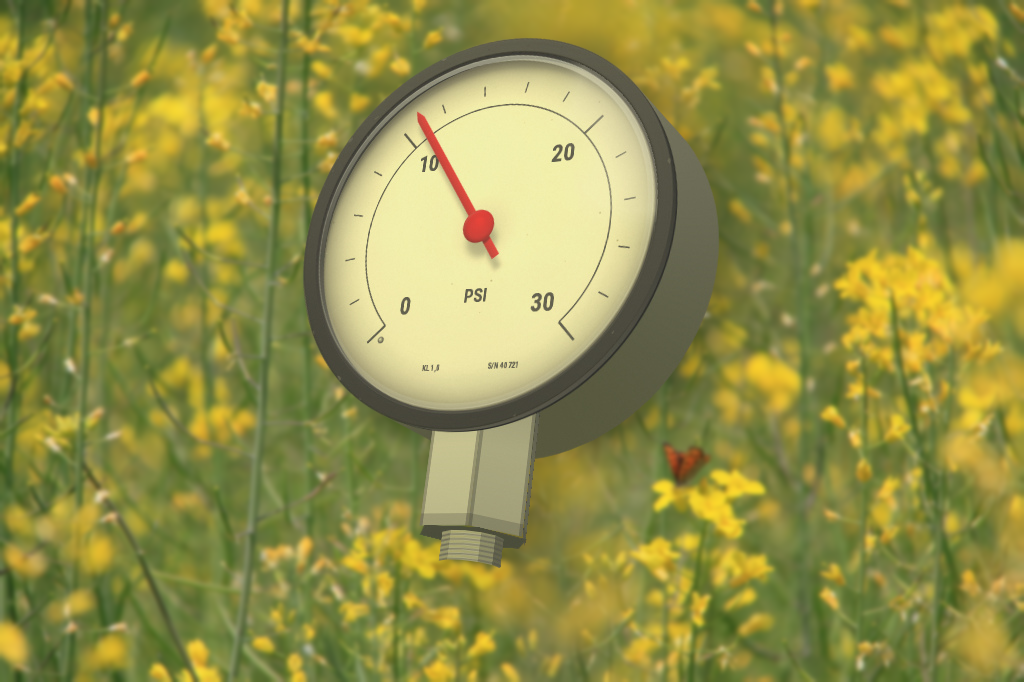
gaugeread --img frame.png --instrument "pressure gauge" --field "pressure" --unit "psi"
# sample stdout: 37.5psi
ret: 11psi
